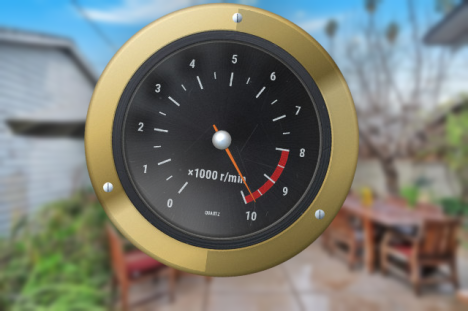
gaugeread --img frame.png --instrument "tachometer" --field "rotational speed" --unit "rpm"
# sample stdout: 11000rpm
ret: 9750rpm
